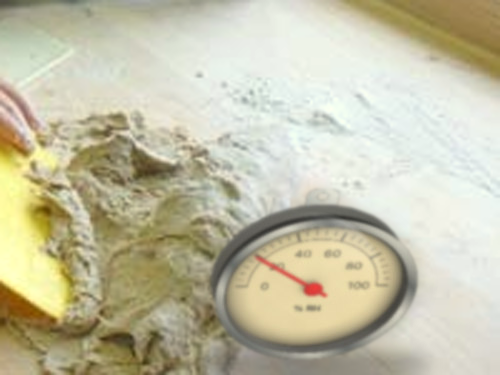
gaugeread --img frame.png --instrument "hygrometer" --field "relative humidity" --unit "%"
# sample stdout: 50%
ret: 20%
